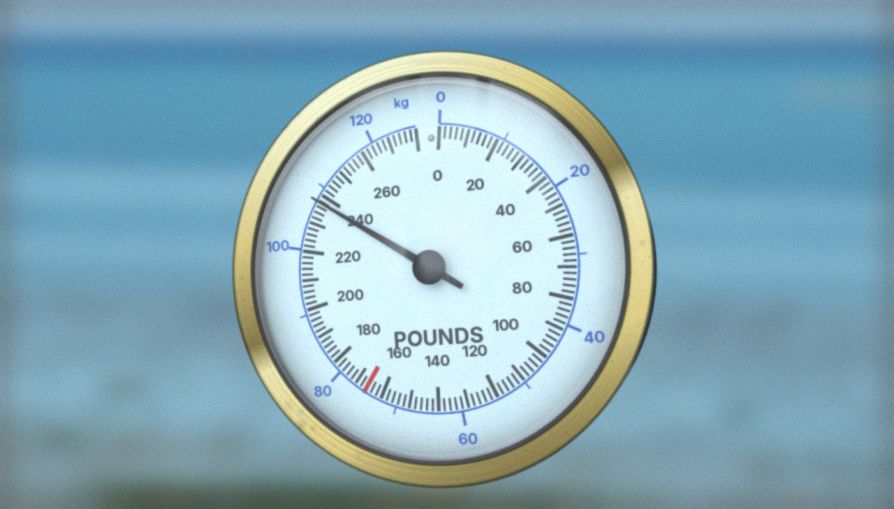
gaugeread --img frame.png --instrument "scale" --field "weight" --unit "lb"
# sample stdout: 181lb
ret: 238lb
